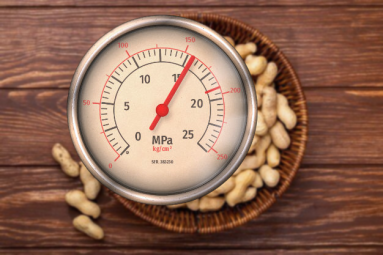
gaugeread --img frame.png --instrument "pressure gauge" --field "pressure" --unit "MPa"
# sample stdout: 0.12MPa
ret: 15.5MPa
